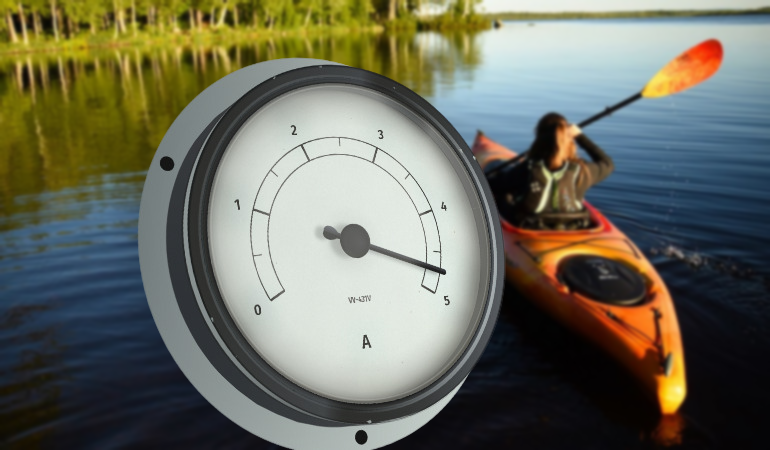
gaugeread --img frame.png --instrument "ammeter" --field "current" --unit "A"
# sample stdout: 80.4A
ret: 4.75A
